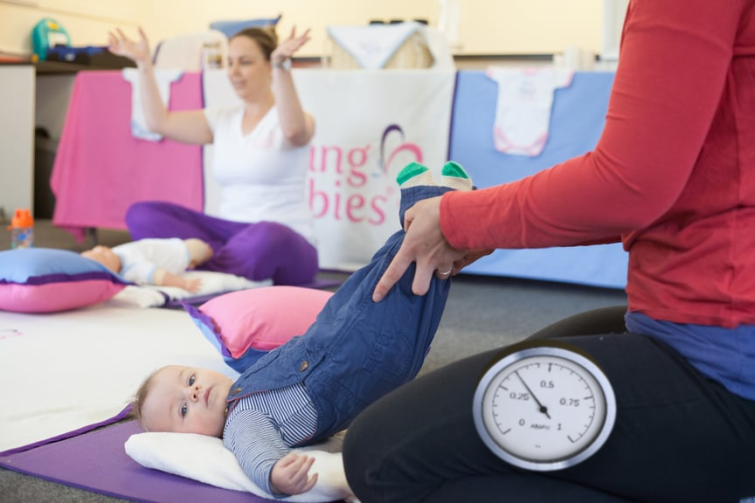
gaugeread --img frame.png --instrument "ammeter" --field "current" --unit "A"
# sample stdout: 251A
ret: 0.35A
